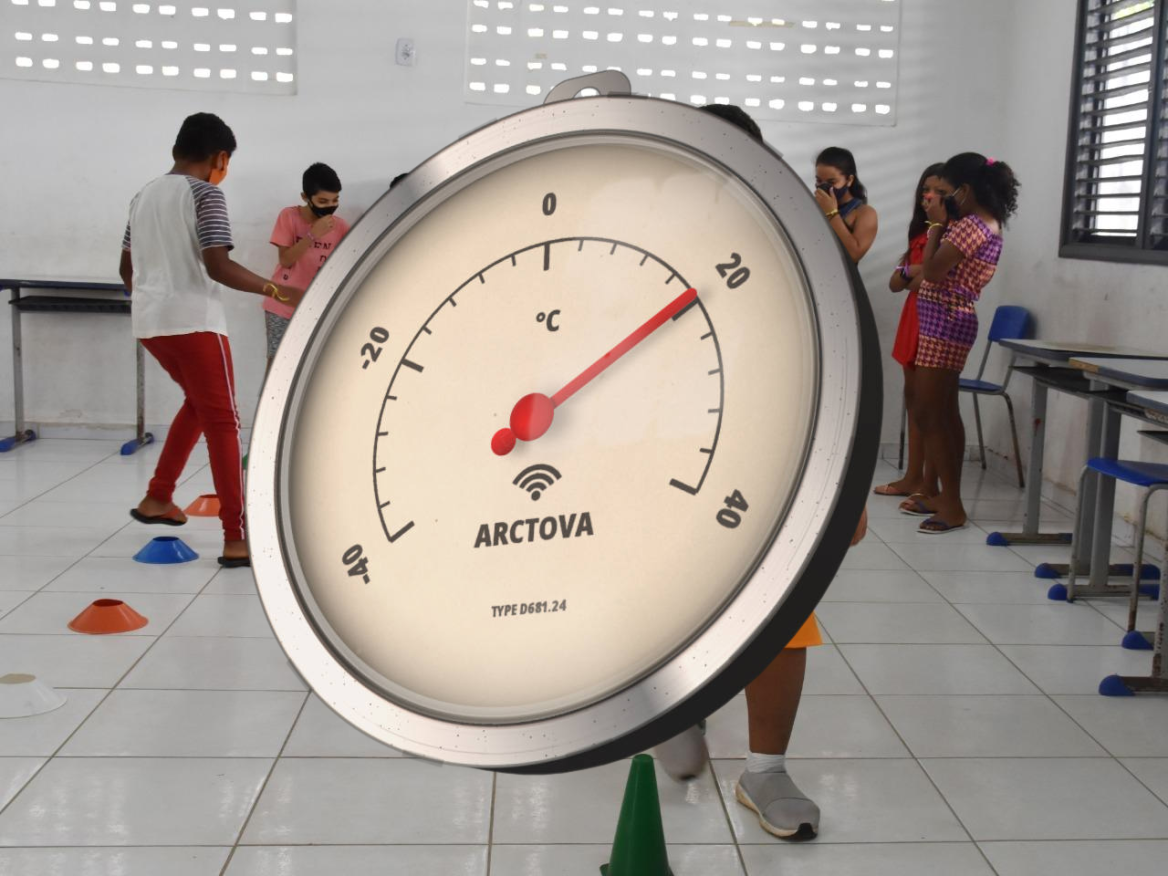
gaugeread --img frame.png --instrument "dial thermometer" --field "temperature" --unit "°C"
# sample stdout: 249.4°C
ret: 20°C
